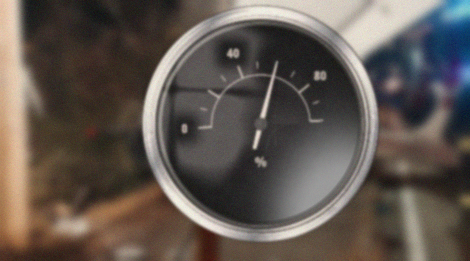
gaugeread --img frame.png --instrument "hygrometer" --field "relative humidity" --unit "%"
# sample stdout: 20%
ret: 60%
